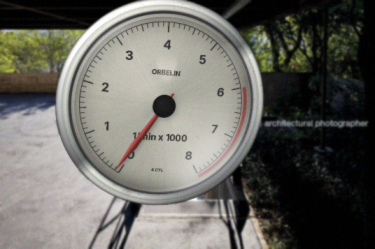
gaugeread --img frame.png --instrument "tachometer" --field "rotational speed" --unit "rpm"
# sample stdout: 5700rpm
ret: 100rpm
